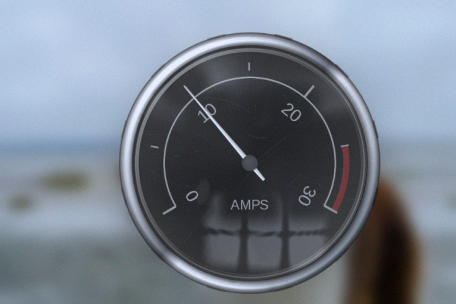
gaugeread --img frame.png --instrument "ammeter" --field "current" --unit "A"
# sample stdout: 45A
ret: 10A
